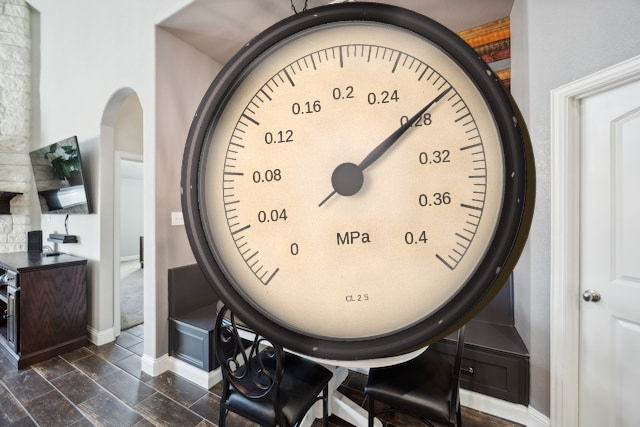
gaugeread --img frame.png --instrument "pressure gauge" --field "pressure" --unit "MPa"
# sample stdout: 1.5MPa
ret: 0.28MPa
